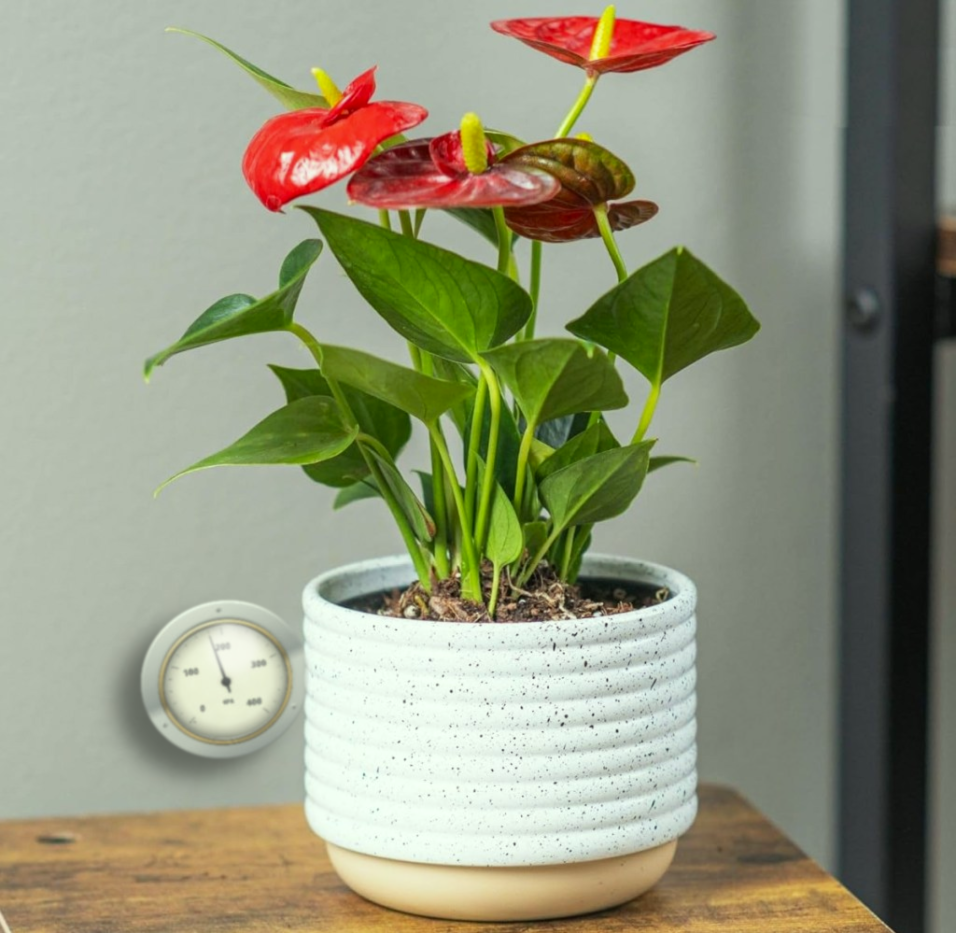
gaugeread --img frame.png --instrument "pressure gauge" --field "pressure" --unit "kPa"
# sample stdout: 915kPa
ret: 180kPa
